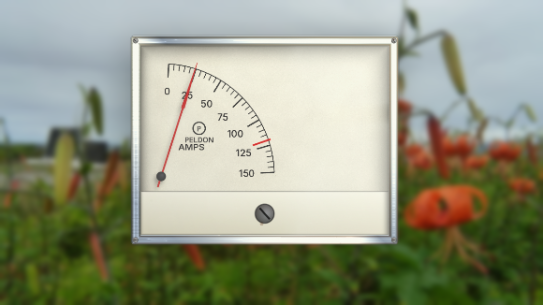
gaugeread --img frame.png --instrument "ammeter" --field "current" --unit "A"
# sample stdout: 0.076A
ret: 25A
